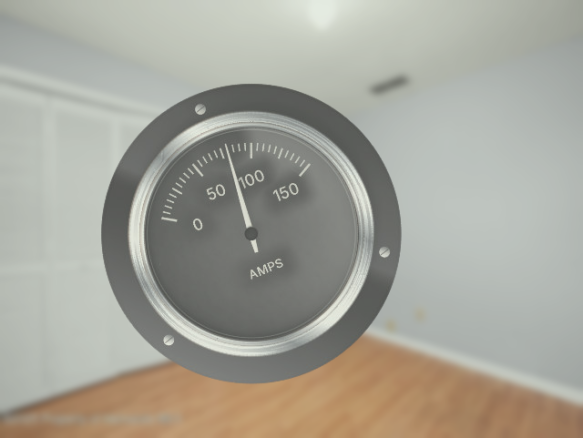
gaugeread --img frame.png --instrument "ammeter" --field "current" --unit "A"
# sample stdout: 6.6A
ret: 80A
